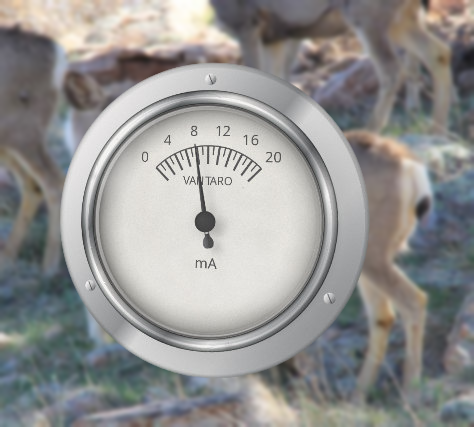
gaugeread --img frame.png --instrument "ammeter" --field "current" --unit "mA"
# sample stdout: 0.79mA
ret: 8mA
